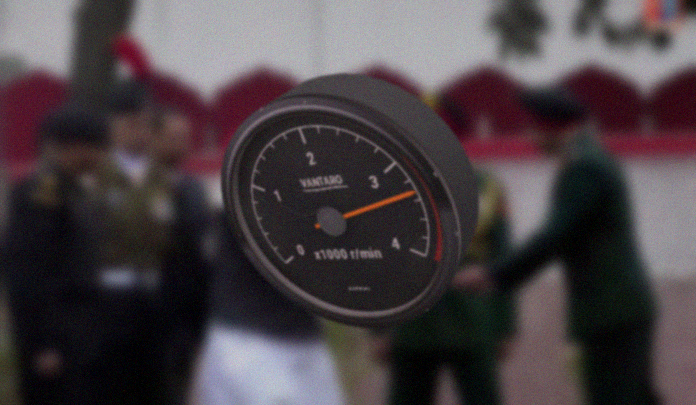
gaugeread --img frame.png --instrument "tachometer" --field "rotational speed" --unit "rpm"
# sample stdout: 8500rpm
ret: 3300rpm
